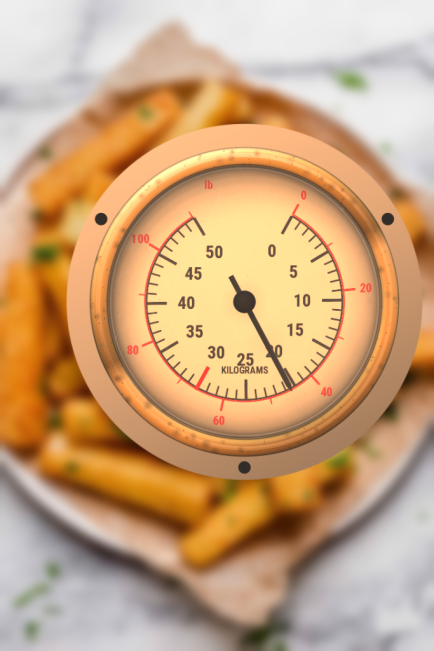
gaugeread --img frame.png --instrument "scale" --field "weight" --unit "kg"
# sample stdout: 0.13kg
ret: 20.5kg
